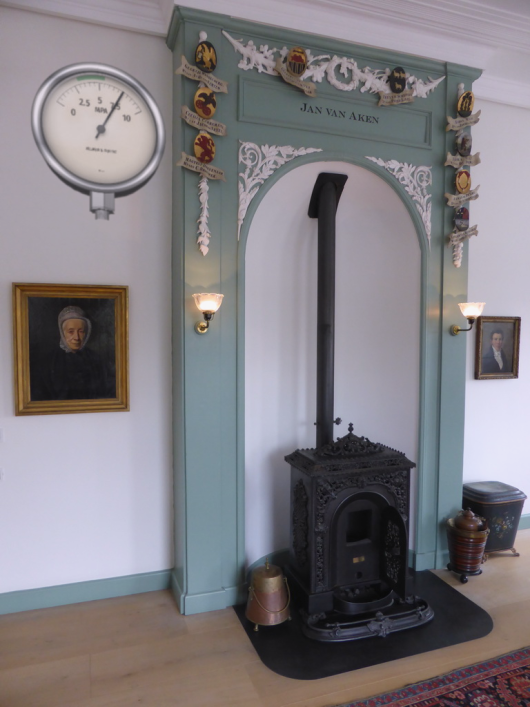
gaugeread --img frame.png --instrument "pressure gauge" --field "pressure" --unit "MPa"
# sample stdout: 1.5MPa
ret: 7.5MPa
